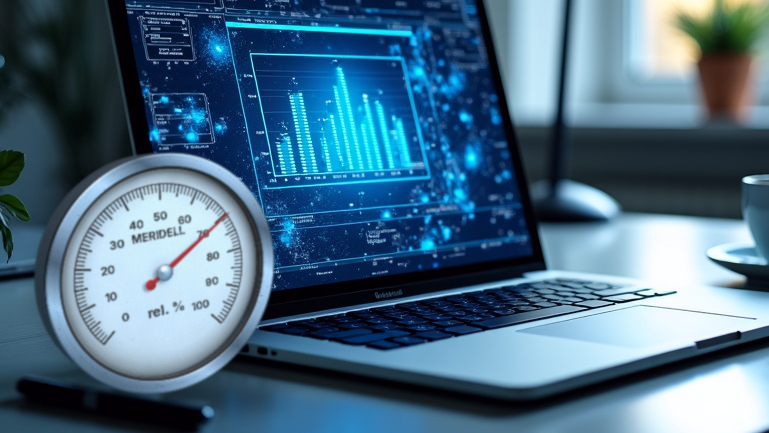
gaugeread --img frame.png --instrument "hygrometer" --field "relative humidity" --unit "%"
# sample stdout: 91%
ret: 70%
